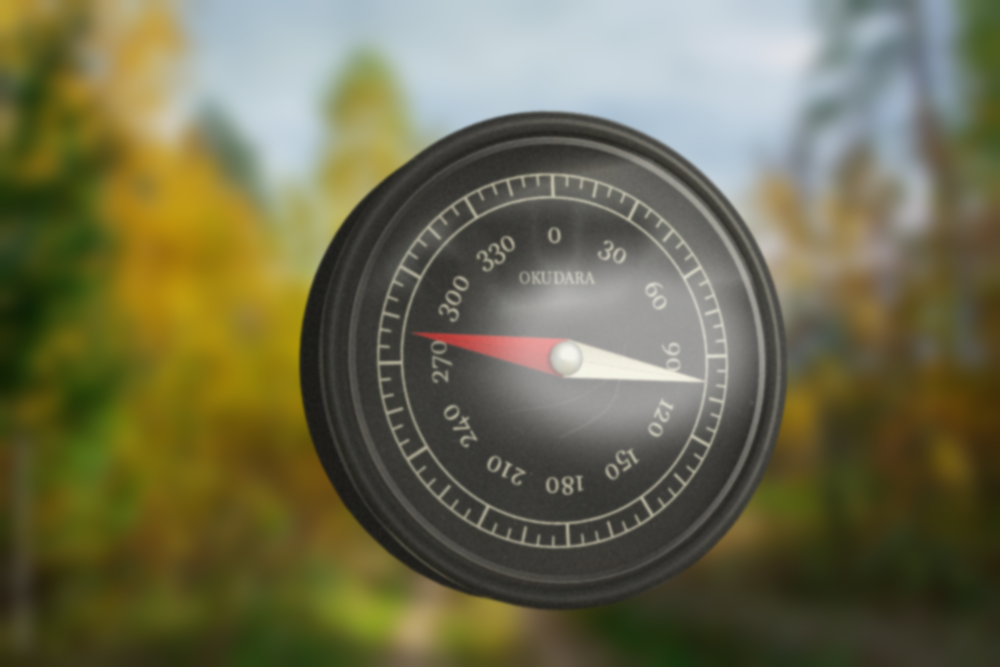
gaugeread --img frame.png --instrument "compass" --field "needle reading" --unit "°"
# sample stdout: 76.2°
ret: 280°
